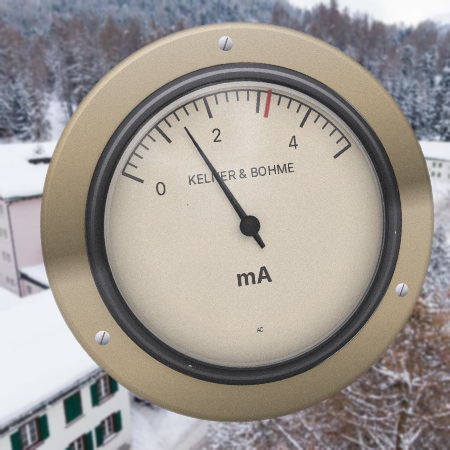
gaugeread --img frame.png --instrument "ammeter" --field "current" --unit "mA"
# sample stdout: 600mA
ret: 1.4mA
